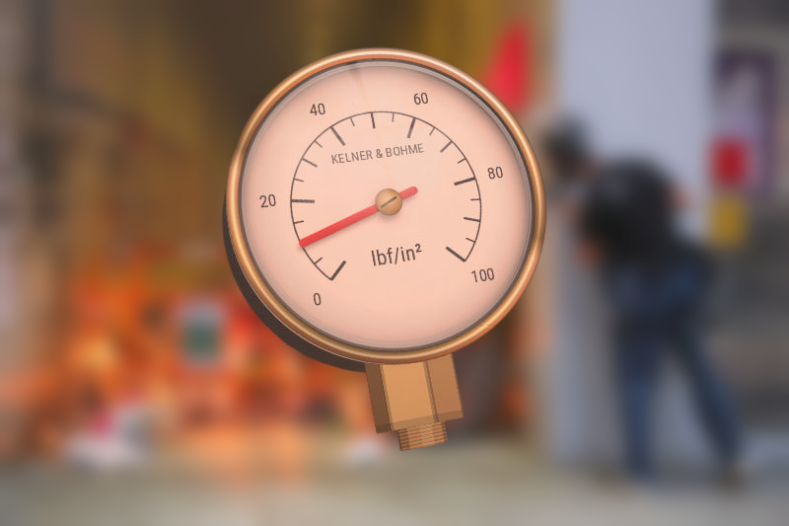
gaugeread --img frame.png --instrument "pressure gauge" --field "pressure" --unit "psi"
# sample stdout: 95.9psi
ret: 10psi
